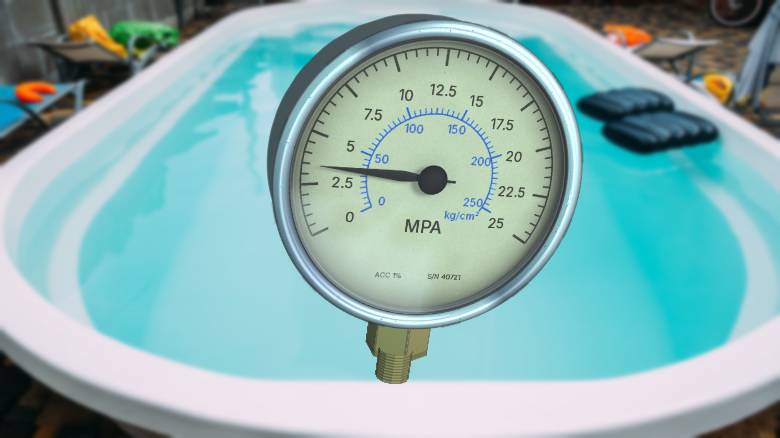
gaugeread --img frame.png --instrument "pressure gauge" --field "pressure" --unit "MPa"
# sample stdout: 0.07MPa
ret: 3.5MPa
